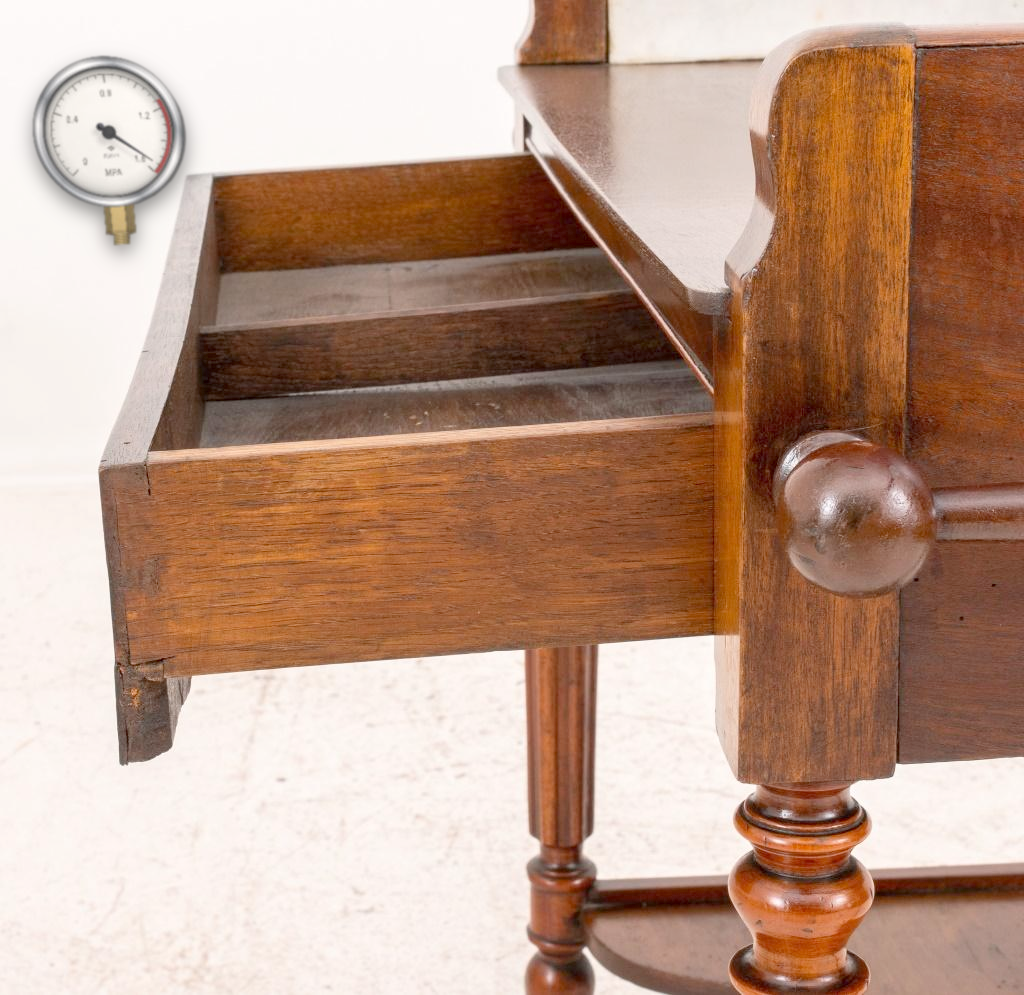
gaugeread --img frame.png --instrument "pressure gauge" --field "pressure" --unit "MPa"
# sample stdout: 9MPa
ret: 1.55MPa
